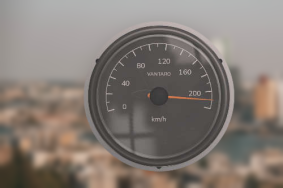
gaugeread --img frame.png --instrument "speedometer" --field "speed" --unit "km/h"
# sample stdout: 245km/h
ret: 210km/h
